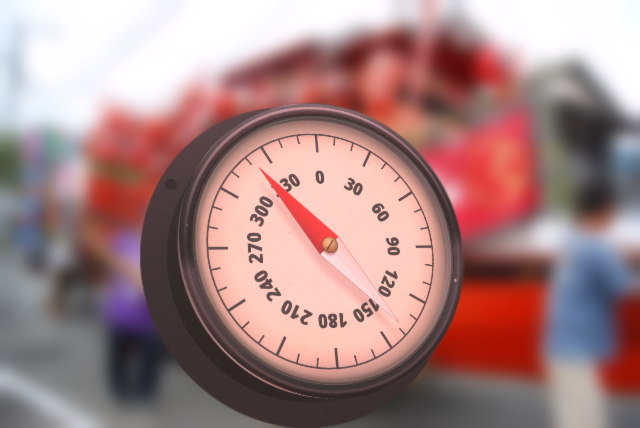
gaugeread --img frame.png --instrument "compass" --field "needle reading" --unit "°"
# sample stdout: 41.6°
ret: 320°
